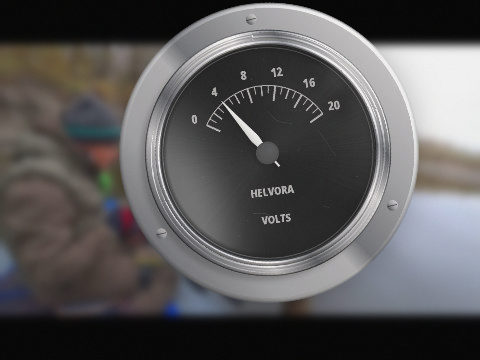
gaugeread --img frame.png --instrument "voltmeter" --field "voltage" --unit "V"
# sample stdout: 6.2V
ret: 4V
